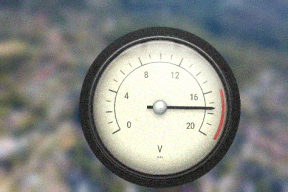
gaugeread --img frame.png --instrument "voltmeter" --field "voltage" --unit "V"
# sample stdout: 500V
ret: 17.5V
